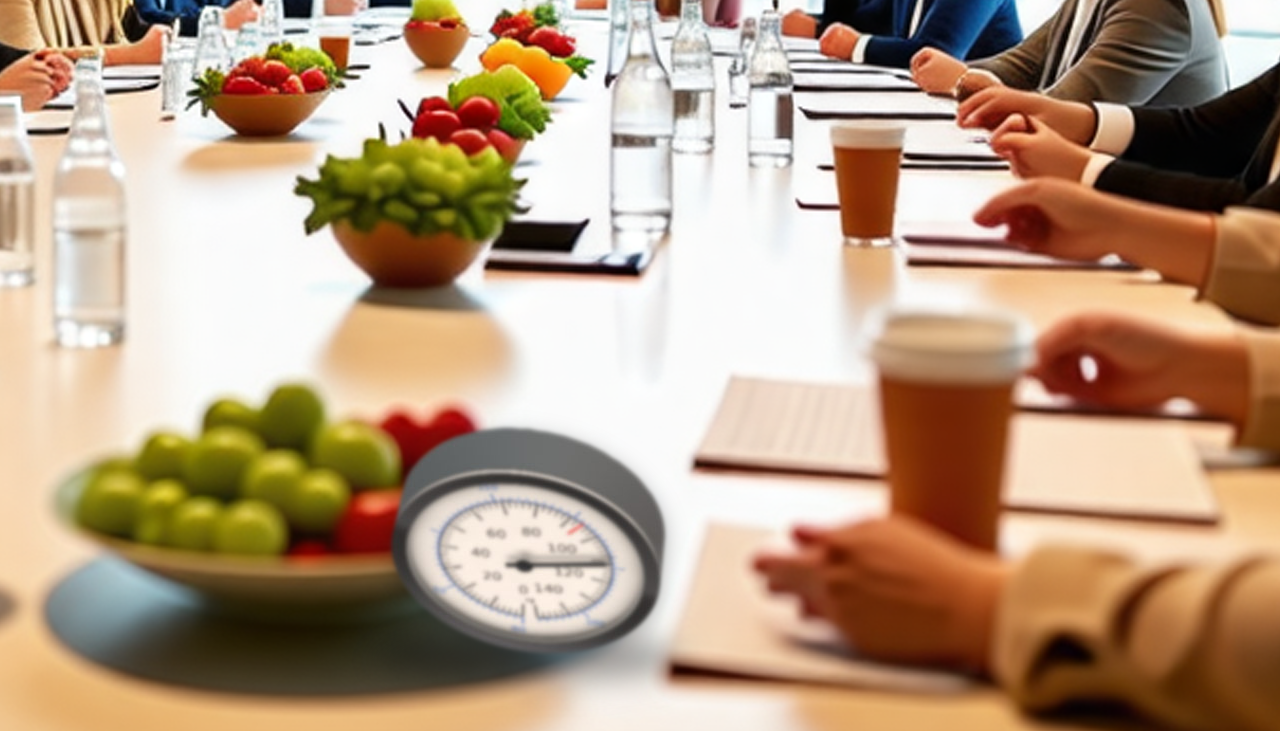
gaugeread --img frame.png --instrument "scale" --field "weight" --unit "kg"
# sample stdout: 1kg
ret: 110kg
